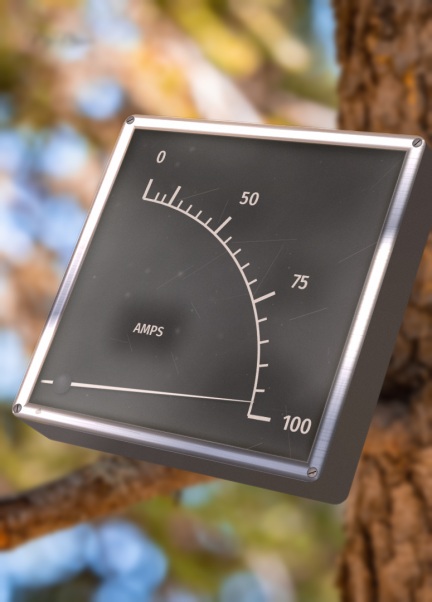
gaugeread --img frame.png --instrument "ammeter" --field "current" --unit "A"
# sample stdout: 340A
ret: 97.5A
